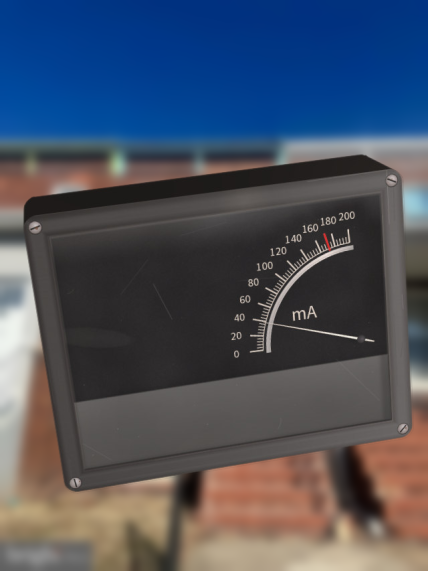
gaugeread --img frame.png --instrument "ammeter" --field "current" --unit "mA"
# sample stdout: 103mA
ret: 40mA
